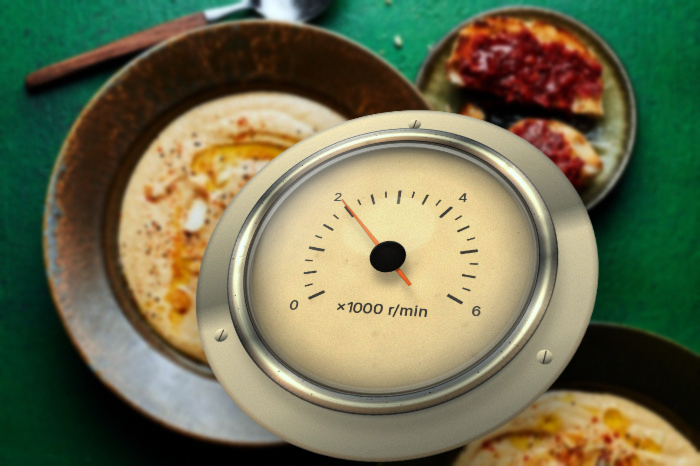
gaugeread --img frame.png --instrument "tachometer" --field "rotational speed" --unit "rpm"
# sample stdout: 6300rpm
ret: 2000rpm
